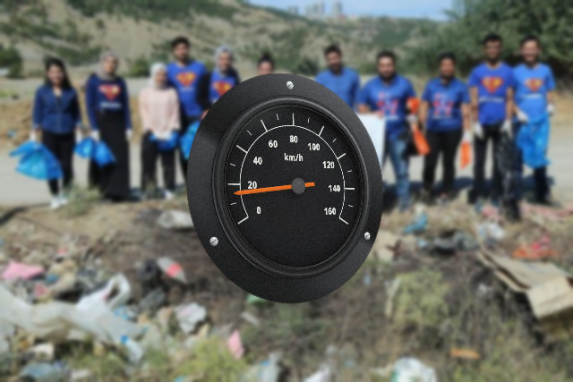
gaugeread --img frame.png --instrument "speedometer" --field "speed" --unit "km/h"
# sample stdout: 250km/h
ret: 15km/h
